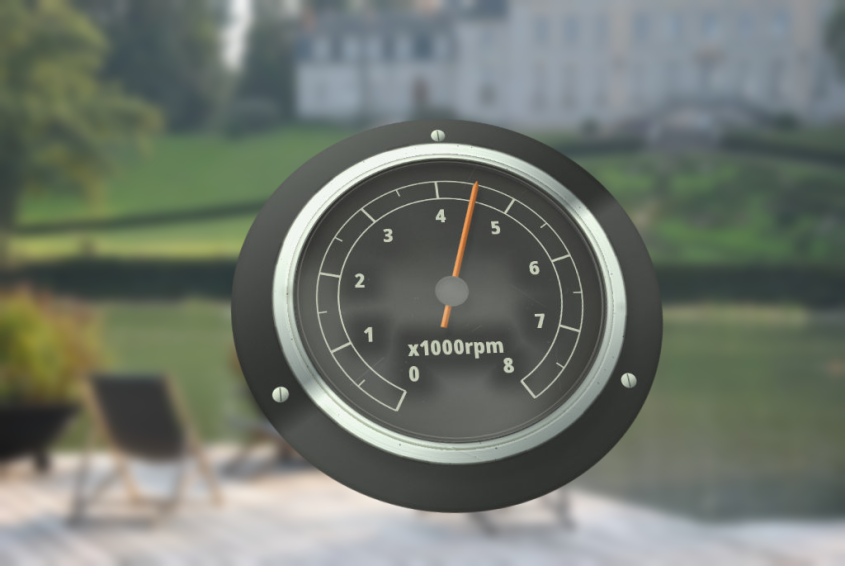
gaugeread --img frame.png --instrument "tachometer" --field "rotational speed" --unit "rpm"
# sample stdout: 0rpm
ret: 4500rpm
